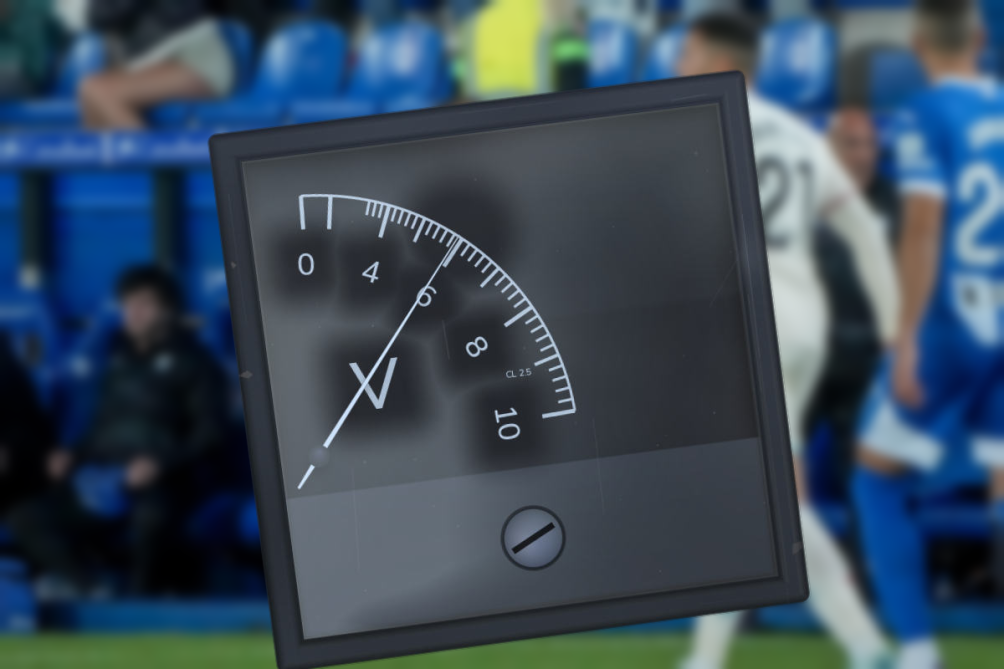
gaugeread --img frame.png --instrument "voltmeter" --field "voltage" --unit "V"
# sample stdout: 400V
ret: 5.9V
